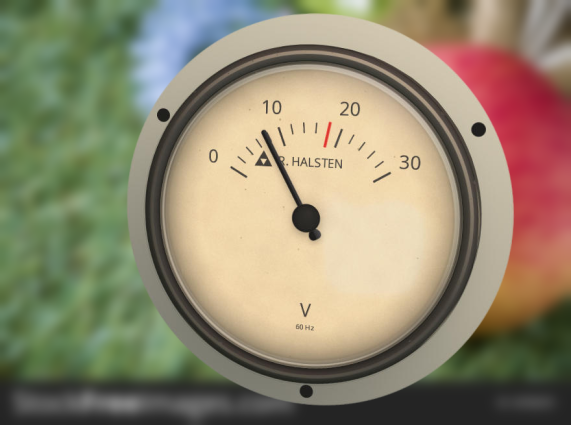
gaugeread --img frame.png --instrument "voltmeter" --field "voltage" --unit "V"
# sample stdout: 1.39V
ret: 8V
